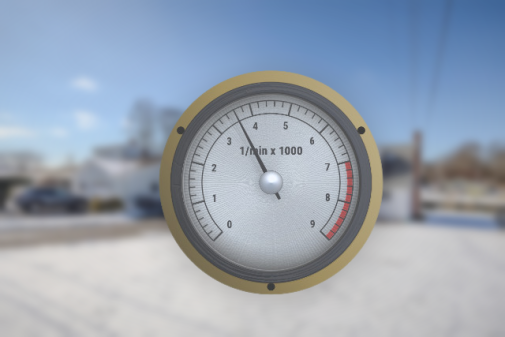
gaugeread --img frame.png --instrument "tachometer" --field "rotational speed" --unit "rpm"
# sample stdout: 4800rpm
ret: 3600rpm
